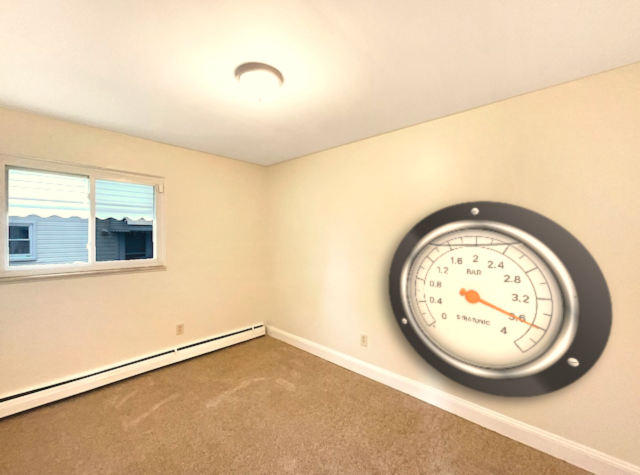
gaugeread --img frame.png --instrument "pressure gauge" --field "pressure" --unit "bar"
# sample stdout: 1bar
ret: 3.6bar
